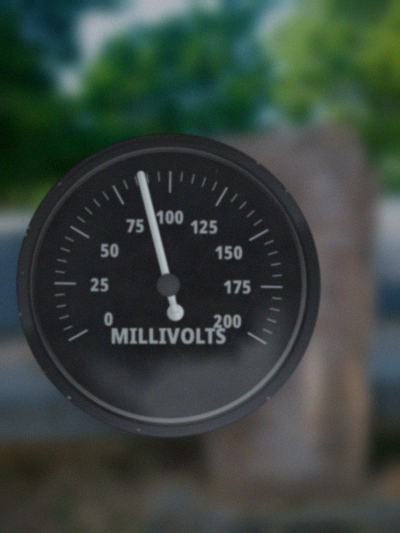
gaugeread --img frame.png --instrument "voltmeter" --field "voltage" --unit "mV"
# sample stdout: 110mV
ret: 87.5mV
